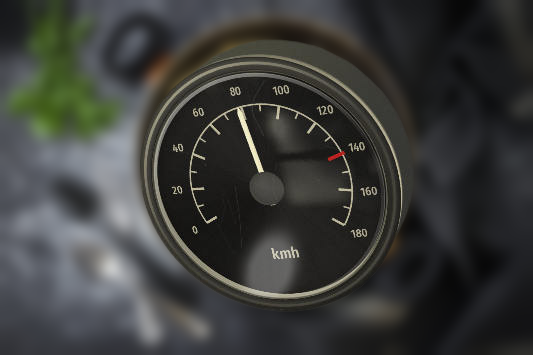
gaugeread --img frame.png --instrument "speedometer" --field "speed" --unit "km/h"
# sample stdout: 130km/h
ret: 80km/h
